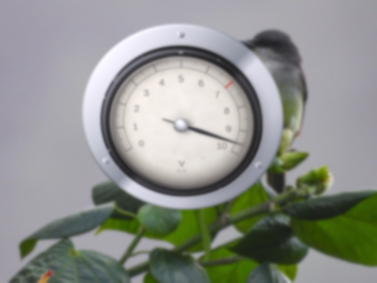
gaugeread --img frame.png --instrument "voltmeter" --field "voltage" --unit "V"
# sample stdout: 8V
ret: 9.5V
